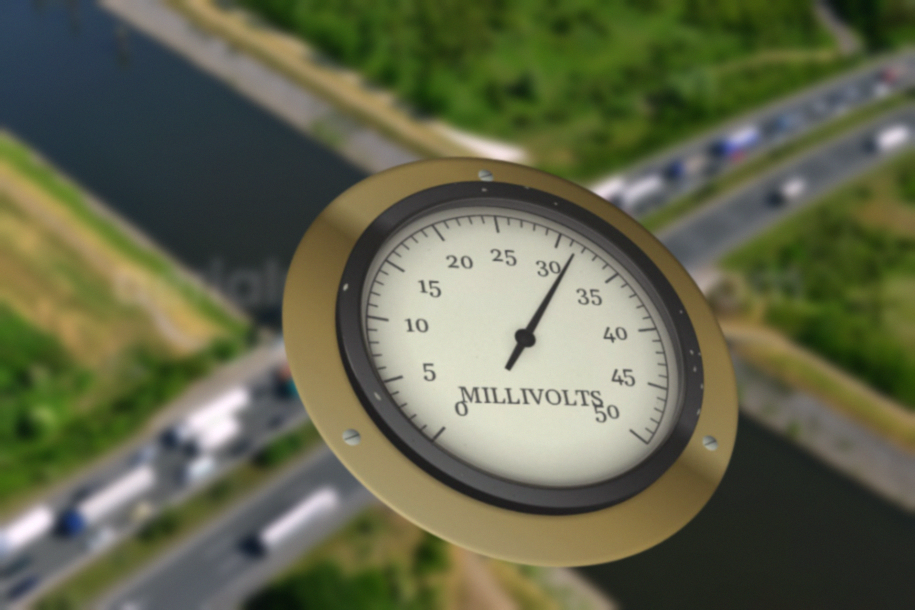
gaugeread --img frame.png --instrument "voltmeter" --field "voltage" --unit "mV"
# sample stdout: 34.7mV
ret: 31.5mV
